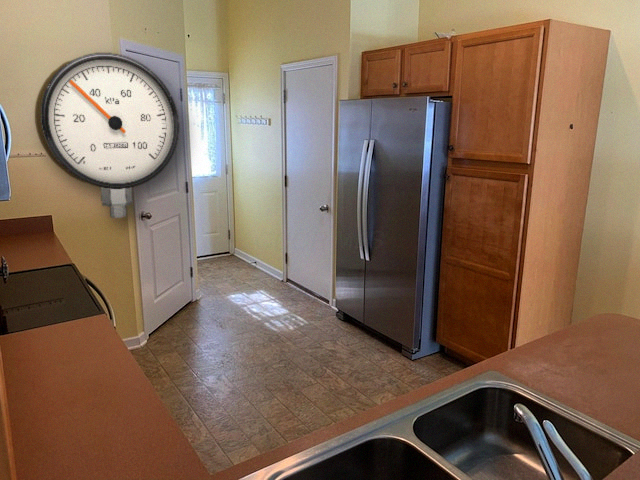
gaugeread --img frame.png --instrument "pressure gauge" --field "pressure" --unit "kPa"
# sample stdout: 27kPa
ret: 34kPa
